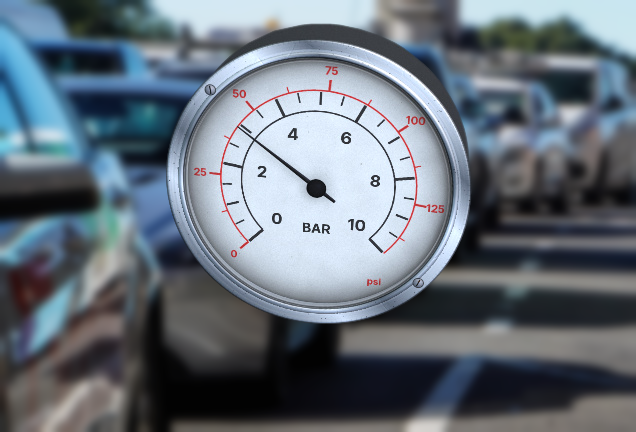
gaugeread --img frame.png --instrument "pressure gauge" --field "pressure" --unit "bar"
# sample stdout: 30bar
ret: 3bar
